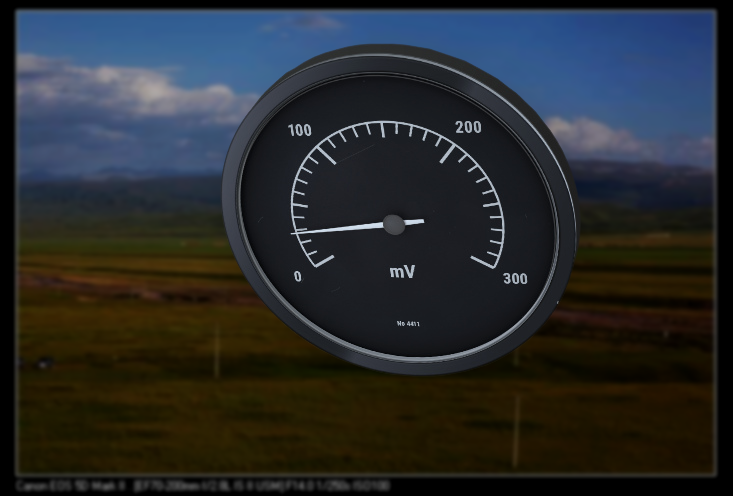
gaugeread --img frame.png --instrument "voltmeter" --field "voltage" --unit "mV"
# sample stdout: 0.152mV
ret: 30mV
